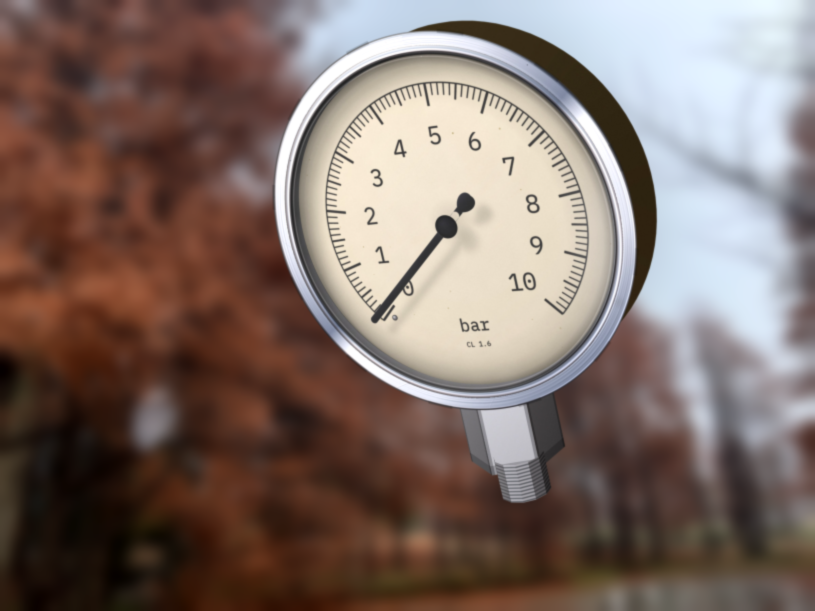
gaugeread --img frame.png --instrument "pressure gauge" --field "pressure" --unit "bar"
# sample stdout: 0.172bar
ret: 0.1bar
